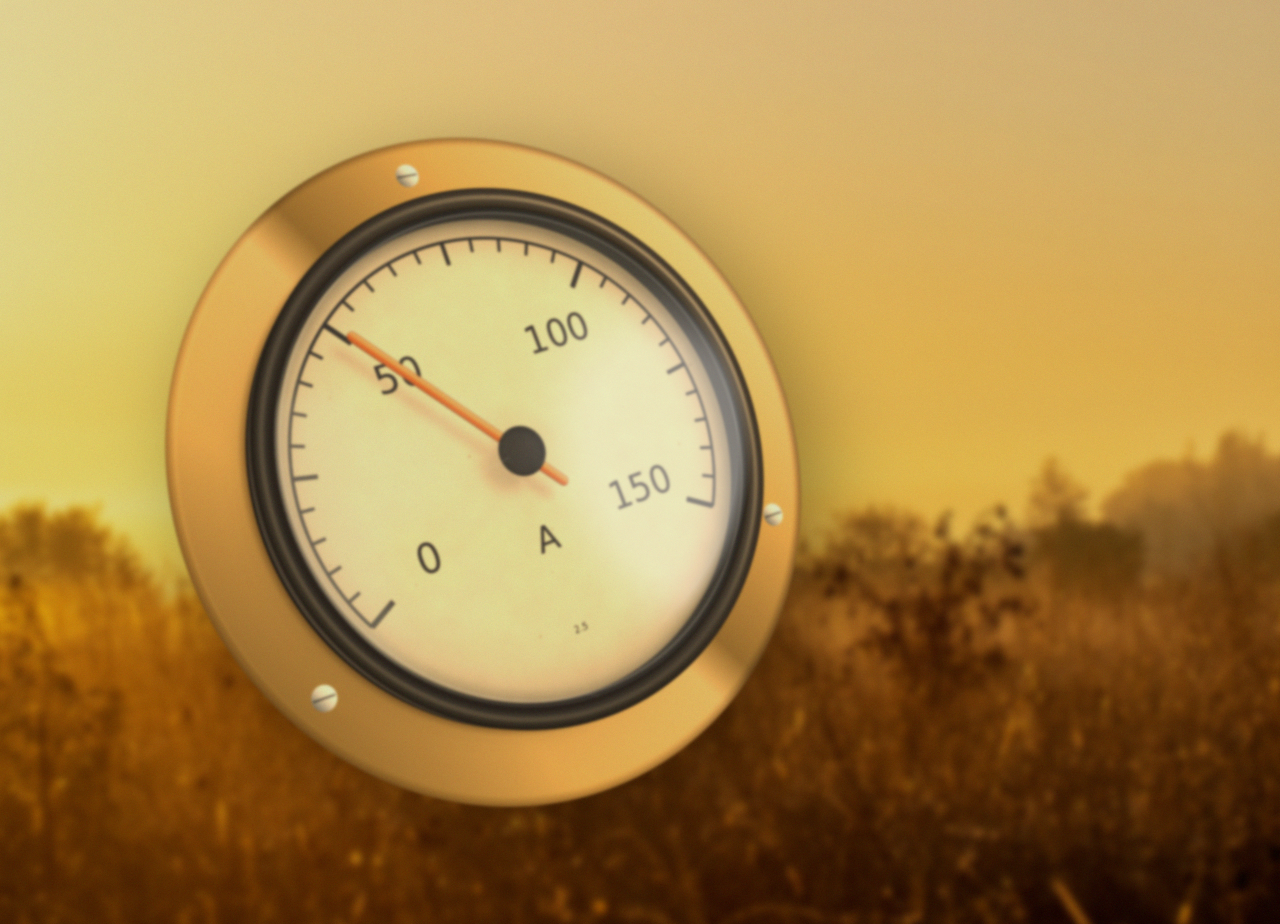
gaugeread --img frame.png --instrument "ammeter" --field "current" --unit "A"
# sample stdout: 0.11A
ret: 50A
